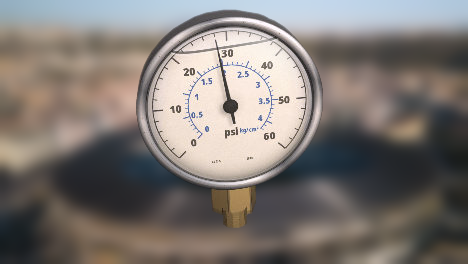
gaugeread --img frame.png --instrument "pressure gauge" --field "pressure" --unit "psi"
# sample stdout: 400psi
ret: 28psi
